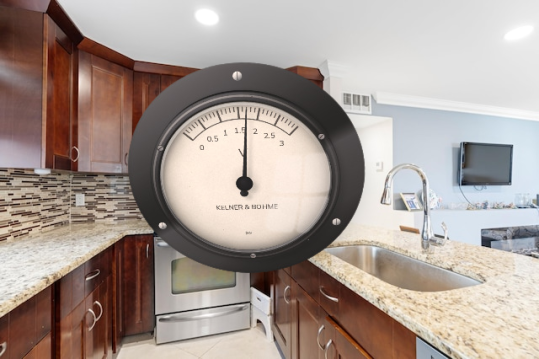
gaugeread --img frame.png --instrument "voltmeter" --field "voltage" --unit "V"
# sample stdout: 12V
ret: 1.7V
